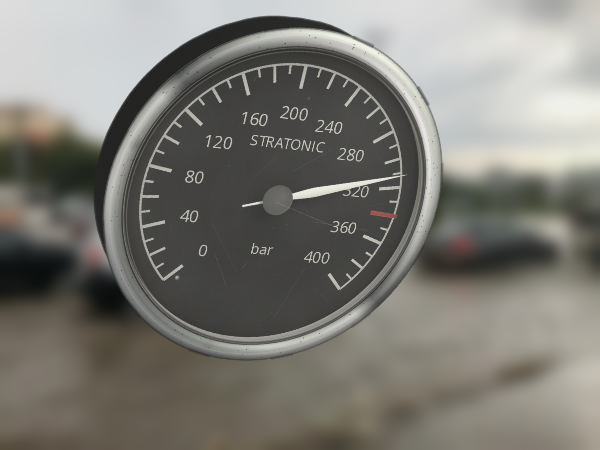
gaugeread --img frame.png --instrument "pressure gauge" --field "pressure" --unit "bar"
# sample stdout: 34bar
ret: 310bar
